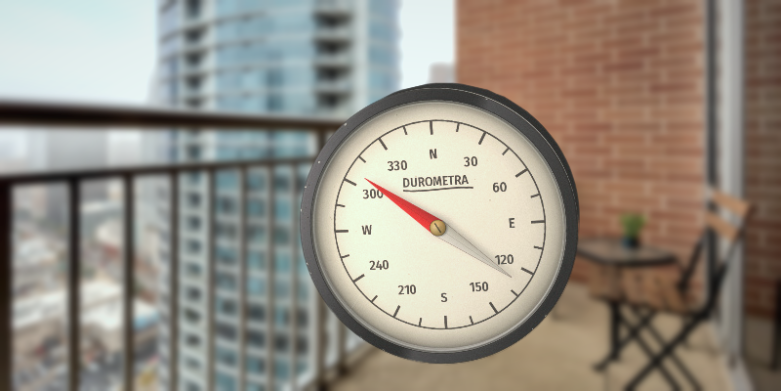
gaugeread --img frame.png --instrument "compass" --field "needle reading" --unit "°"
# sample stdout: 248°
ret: 307.5°
